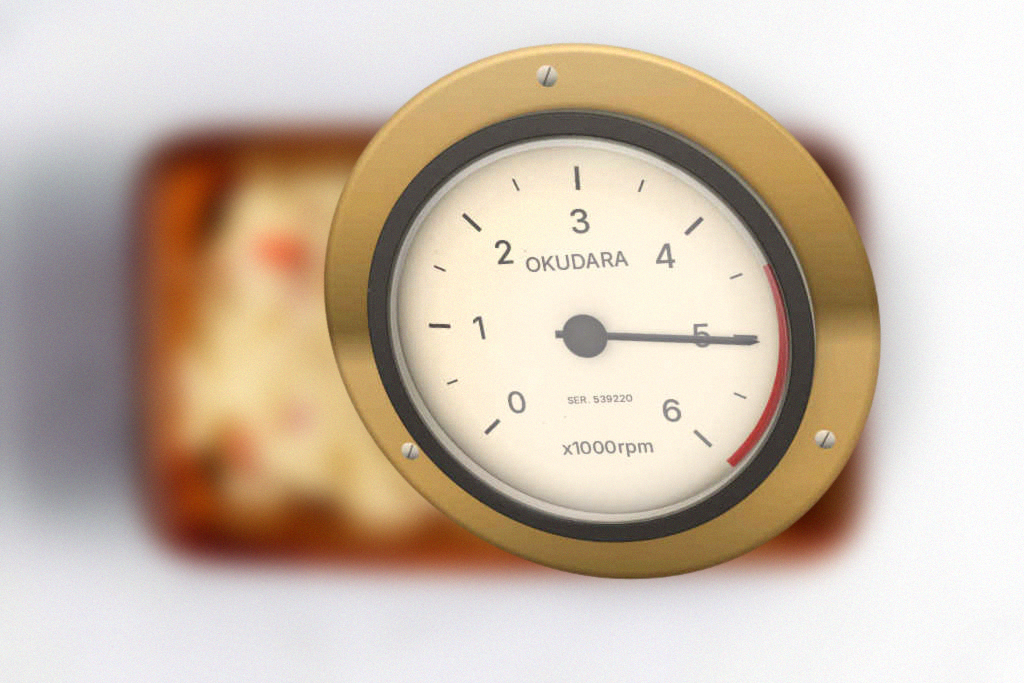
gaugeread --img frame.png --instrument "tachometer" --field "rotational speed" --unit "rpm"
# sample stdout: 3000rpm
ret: 5000rpm
